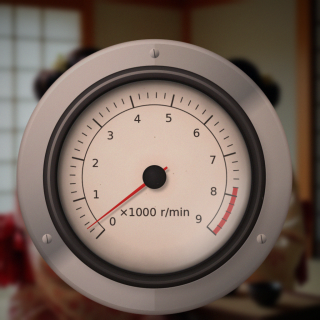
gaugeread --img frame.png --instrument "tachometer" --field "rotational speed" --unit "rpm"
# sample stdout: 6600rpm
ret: 300rpm
